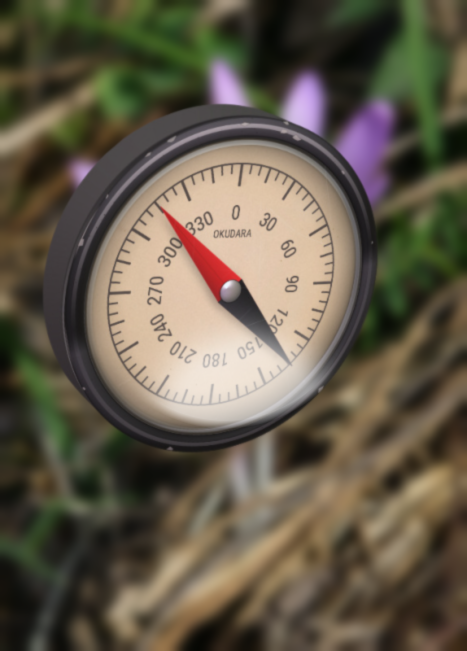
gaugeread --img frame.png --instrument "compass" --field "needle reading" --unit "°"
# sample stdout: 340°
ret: 315°
